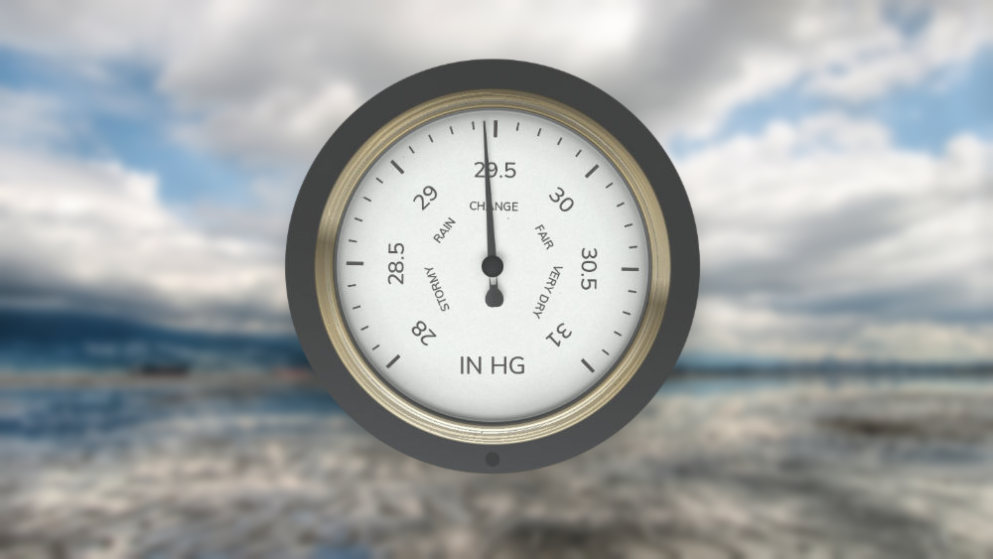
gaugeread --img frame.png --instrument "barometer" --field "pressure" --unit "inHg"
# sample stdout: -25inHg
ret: 29.45inHg
